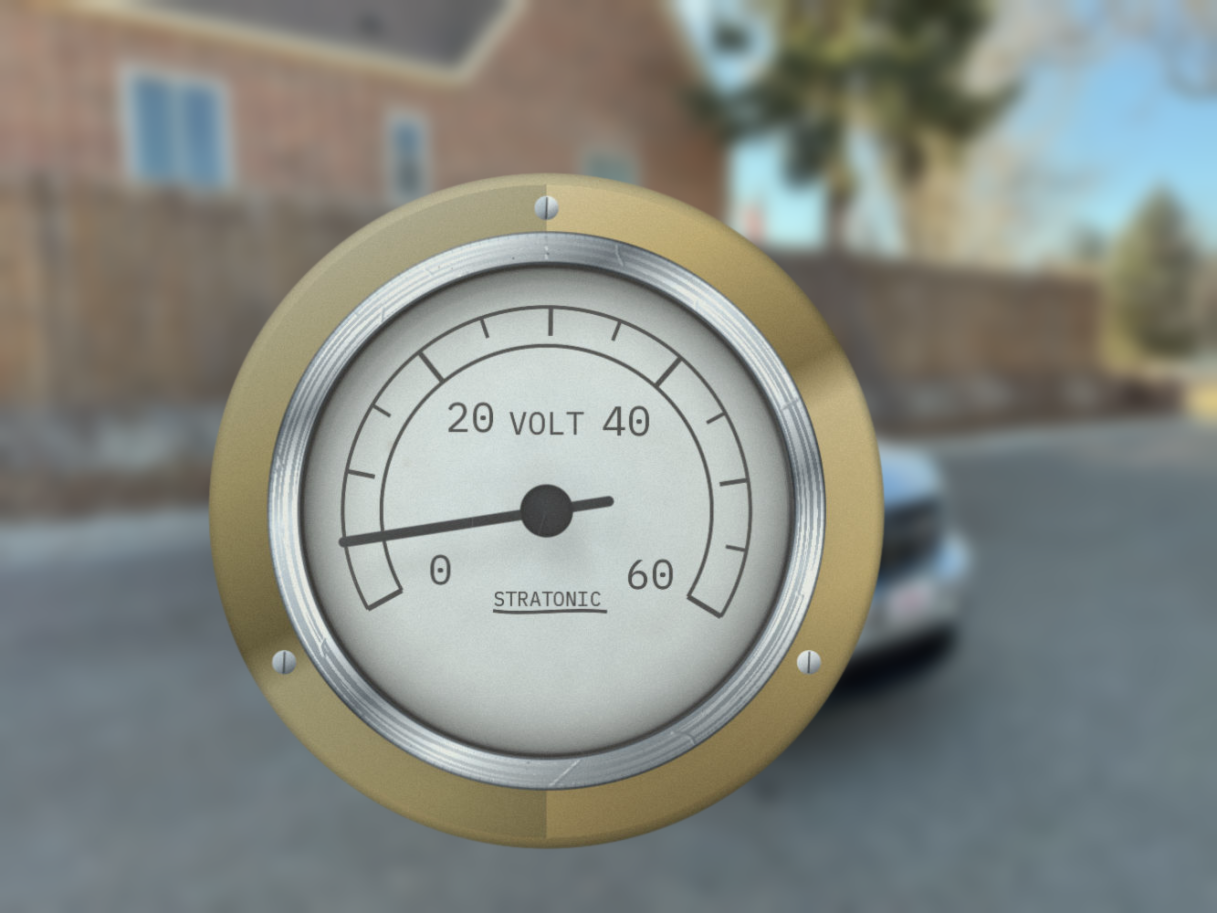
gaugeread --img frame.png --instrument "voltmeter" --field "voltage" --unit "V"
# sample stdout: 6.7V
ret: 5V
